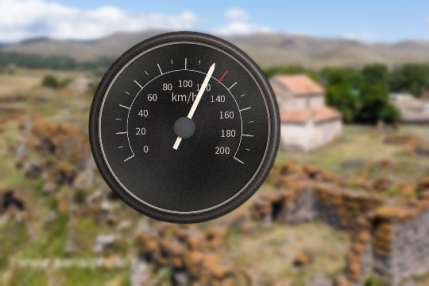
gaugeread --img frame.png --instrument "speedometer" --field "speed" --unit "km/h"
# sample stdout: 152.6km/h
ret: 120km/h
